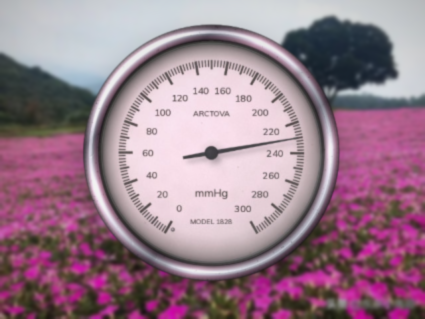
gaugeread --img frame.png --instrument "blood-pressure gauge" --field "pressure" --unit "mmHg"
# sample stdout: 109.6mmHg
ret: 230mmHg
